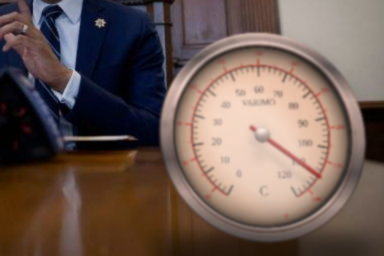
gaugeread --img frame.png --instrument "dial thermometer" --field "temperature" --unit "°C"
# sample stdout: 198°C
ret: 110°C
